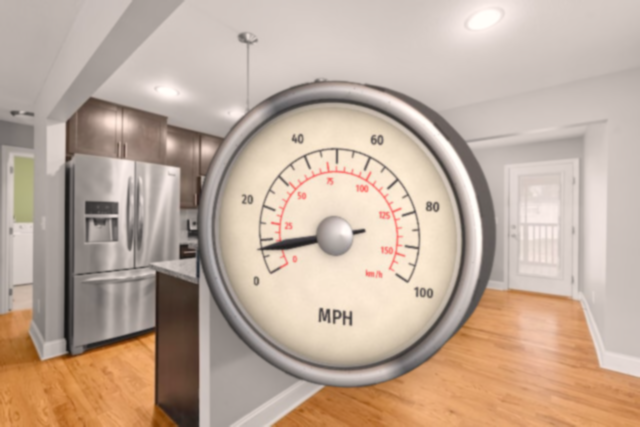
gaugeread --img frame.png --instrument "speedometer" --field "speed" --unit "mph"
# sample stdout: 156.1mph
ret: 7.5mph
